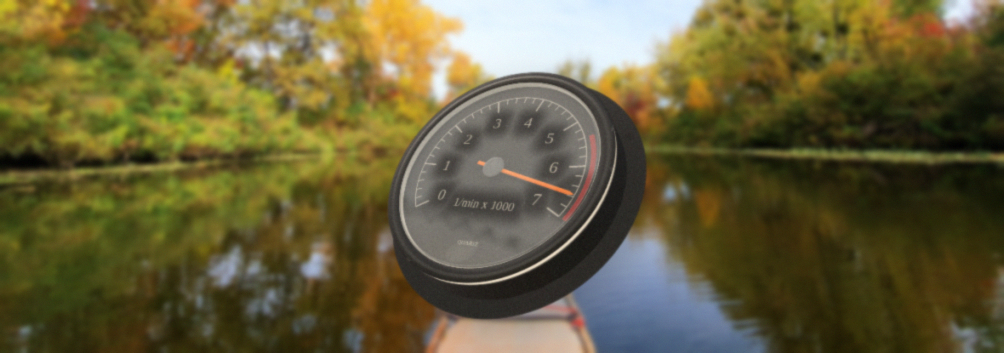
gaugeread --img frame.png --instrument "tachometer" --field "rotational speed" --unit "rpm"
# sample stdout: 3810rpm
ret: 6600rpm
